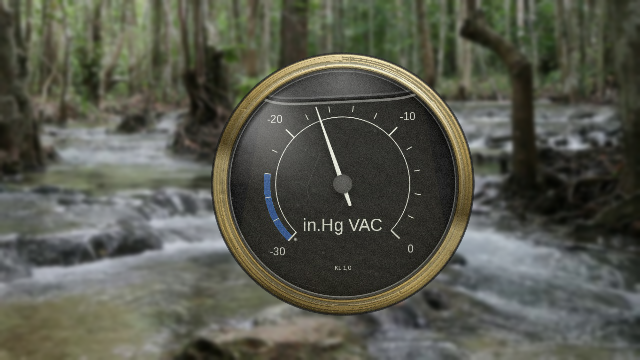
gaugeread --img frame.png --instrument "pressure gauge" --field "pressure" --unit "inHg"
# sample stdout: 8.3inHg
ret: -17inHg
